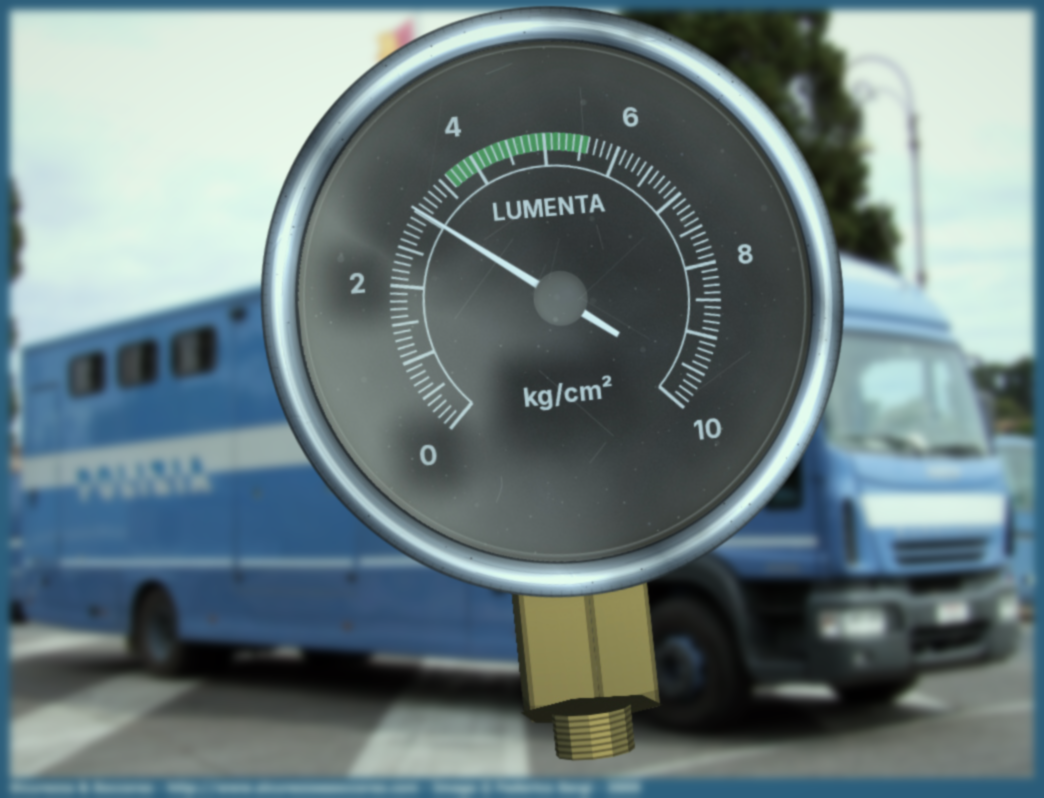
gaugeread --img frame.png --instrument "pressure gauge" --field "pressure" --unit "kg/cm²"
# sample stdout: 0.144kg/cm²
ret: 3kg/cm²
